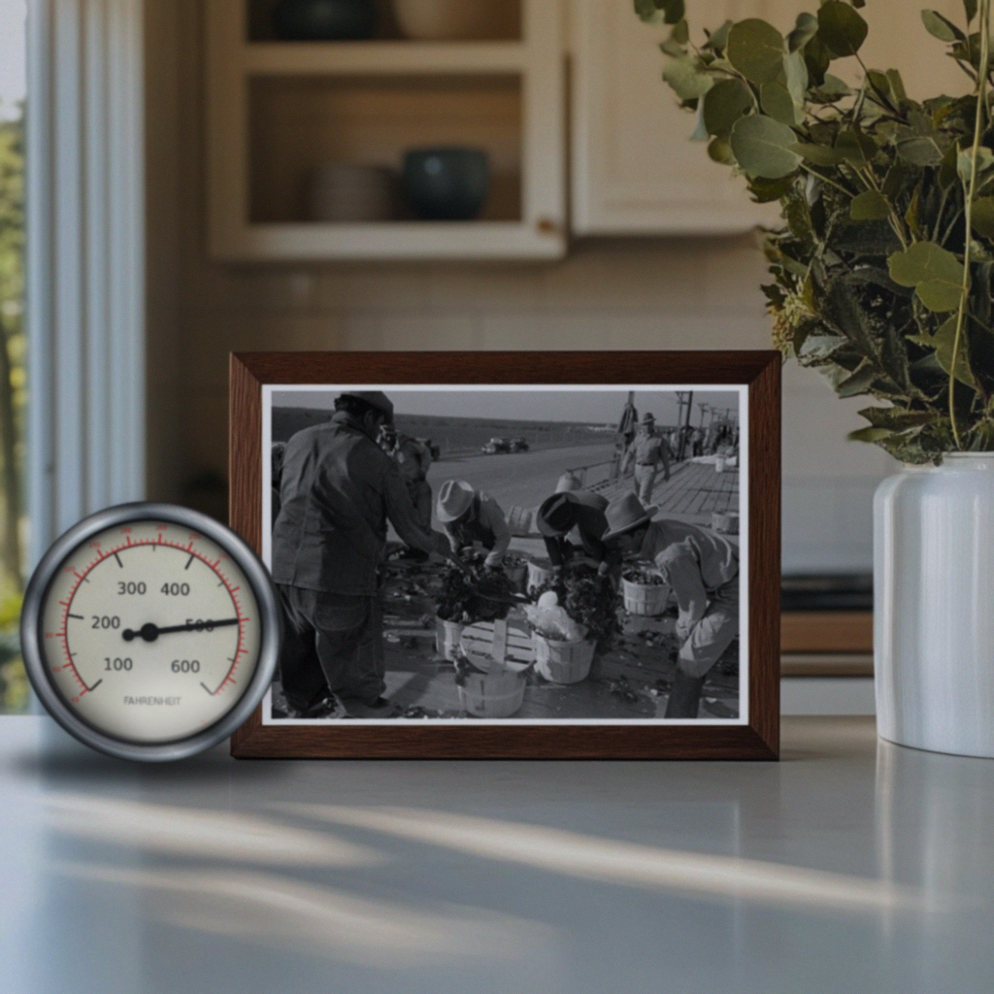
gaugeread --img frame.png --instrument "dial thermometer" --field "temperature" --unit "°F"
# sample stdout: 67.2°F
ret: 500°F
